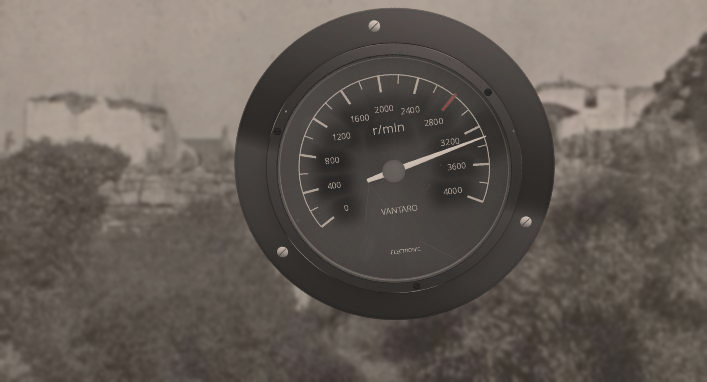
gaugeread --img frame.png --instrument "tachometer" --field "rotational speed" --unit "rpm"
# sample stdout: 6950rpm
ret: 3300rpm
